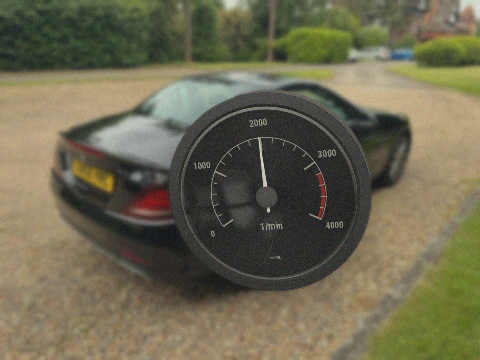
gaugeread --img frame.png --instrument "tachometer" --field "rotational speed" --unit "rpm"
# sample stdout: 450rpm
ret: 2000rpm
